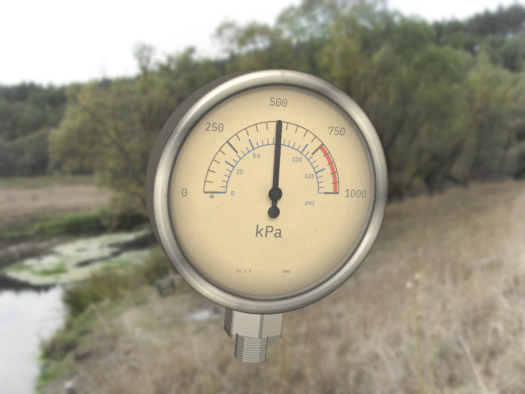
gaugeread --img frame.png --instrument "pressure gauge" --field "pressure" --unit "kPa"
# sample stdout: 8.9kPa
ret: 500kPa
